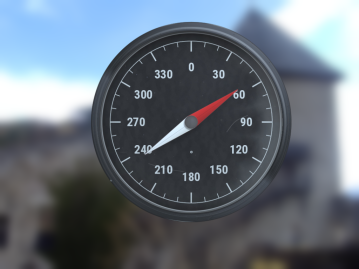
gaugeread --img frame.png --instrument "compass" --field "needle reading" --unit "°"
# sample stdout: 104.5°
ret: 55°
